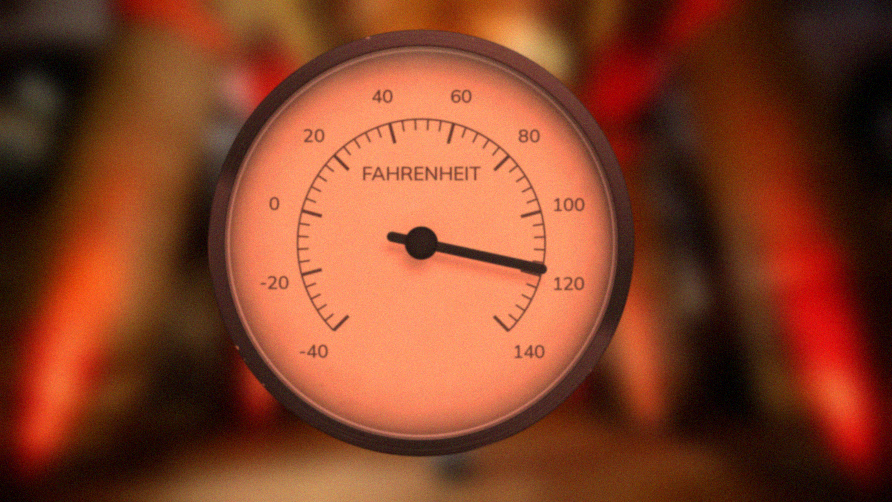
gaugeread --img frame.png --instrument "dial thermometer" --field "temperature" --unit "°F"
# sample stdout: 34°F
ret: 118°F
